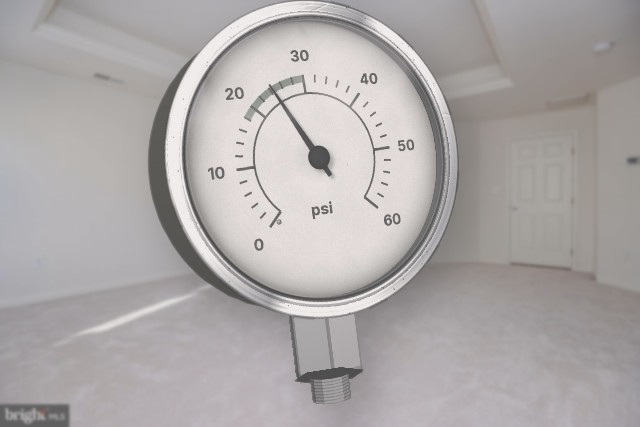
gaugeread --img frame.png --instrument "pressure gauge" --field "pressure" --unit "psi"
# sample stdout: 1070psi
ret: 24psi
